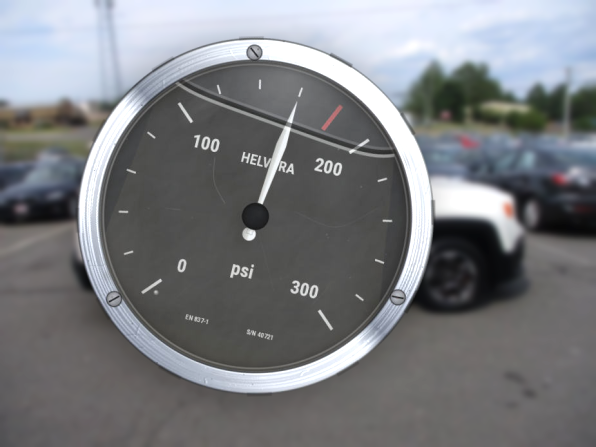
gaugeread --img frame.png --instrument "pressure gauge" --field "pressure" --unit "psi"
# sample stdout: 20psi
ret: 160psi
